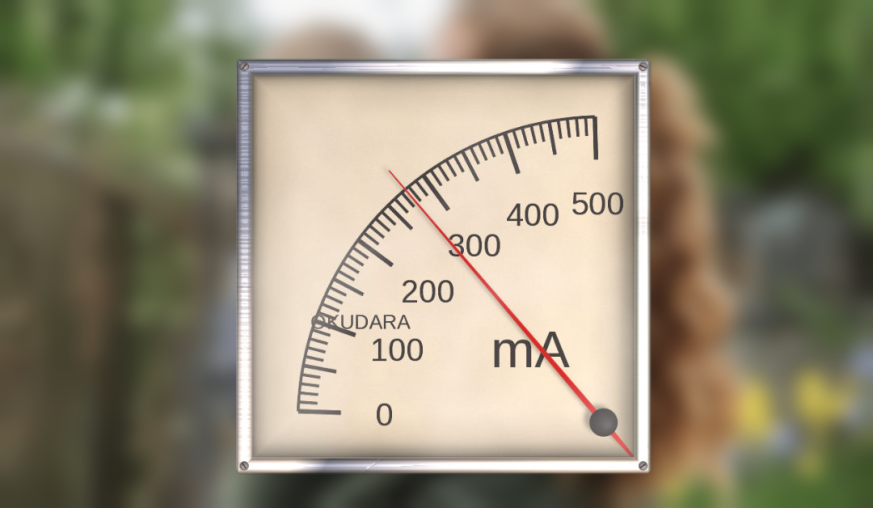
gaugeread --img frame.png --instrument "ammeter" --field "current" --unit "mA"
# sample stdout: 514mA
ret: 275mA
